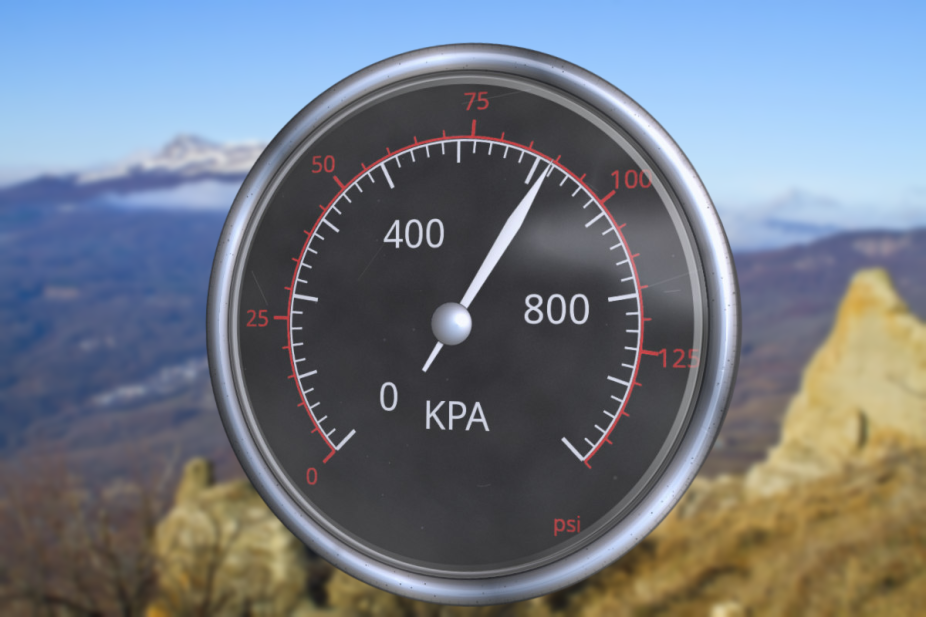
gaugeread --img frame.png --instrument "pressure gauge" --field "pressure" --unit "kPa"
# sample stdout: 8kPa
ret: 620kPa
